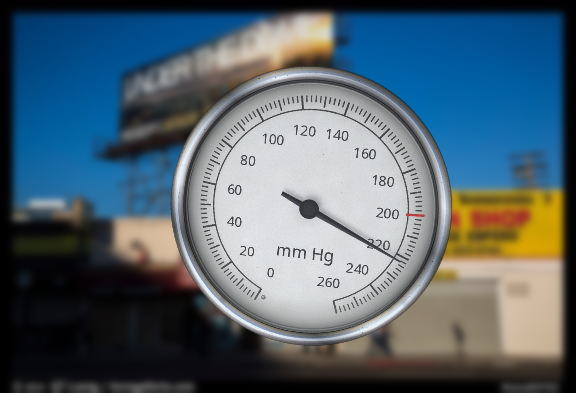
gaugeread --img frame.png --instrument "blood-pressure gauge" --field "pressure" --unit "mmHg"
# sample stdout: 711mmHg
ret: 222mmHg
